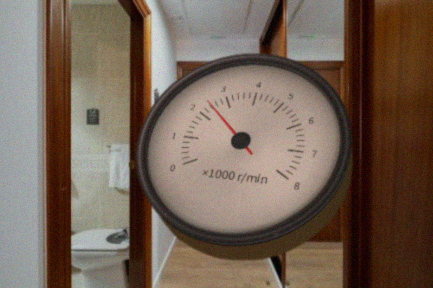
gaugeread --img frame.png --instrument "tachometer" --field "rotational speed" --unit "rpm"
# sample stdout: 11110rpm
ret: 2400rpm
